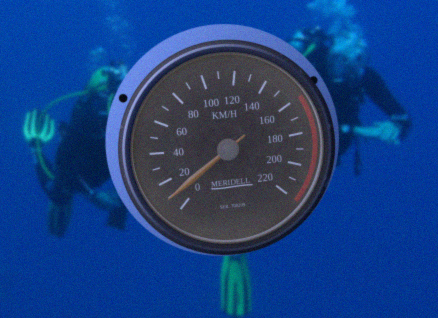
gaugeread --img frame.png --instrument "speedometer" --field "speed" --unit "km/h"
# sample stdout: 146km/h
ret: 10km/h
